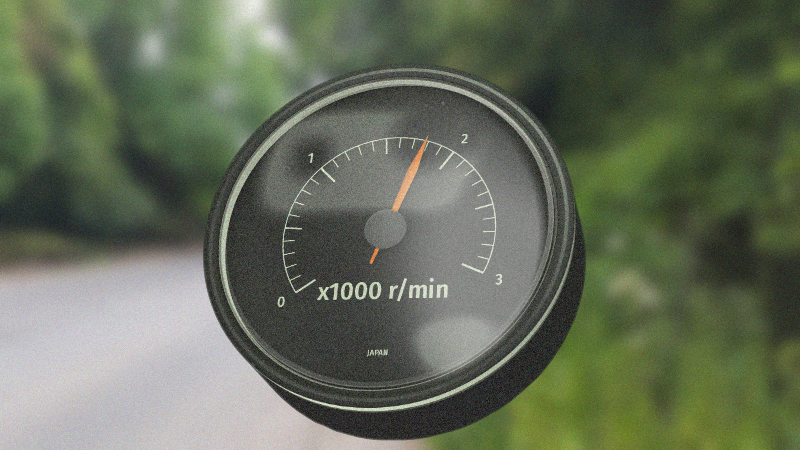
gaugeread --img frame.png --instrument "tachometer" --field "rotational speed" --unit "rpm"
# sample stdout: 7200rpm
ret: 1800rpm
